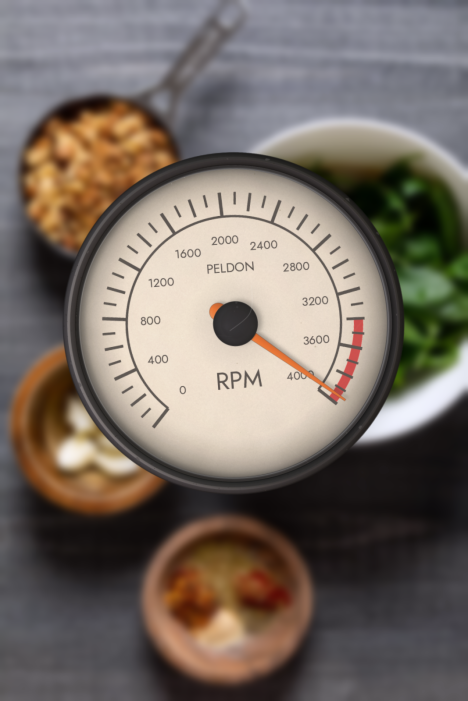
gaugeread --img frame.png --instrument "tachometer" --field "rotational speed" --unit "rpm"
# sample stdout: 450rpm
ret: 3950rpm
